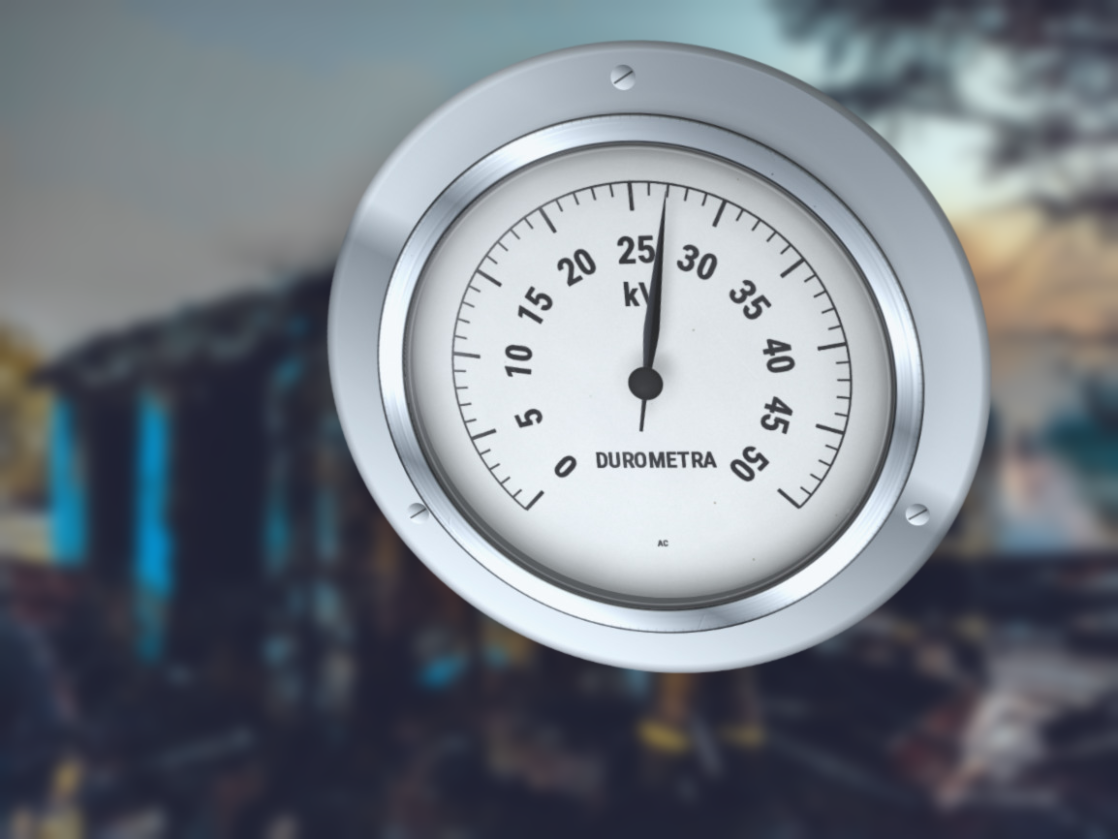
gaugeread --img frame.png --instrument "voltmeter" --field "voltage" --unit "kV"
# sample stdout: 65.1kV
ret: 27kV
